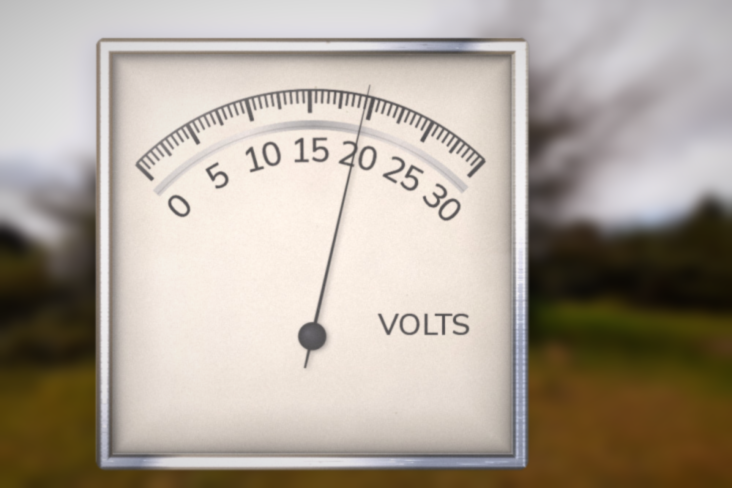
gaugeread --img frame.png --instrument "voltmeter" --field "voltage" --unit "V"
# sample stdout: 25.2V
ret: 19.5V
